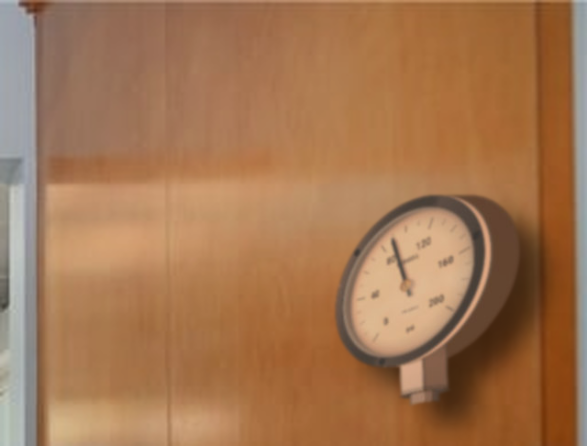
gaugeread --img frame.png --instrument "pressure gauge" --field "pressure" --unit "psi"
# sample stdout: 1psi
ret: 90psi
